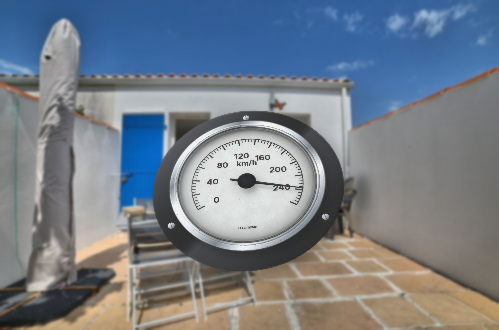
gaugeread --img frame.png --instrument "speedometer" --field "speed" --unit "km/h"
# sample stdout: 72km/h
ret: 240km/h
